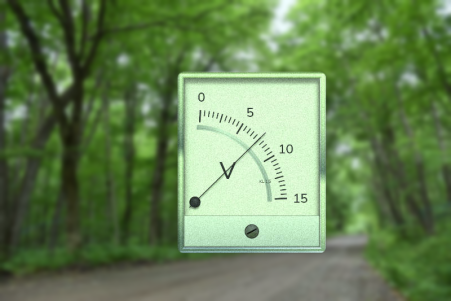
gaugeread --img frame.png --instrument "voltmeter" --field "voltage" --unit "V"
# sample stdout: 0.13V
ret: 7.5V
